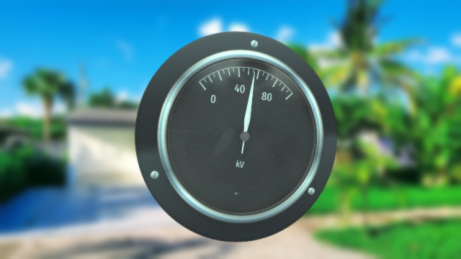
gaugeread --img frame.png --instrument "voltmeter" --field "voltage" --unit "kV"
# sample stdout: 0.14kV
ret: 55kV
